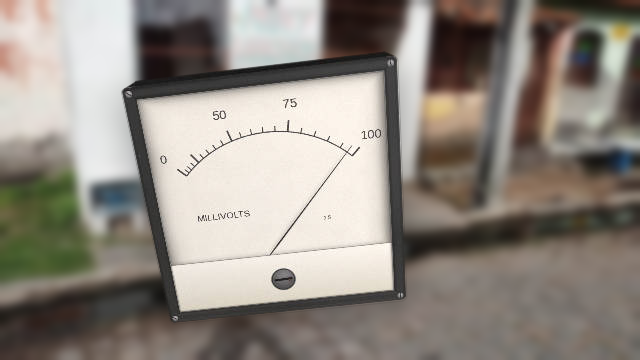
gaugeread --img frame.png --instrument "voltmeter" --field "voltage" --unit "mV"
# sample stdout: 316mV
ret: 97.5mV
